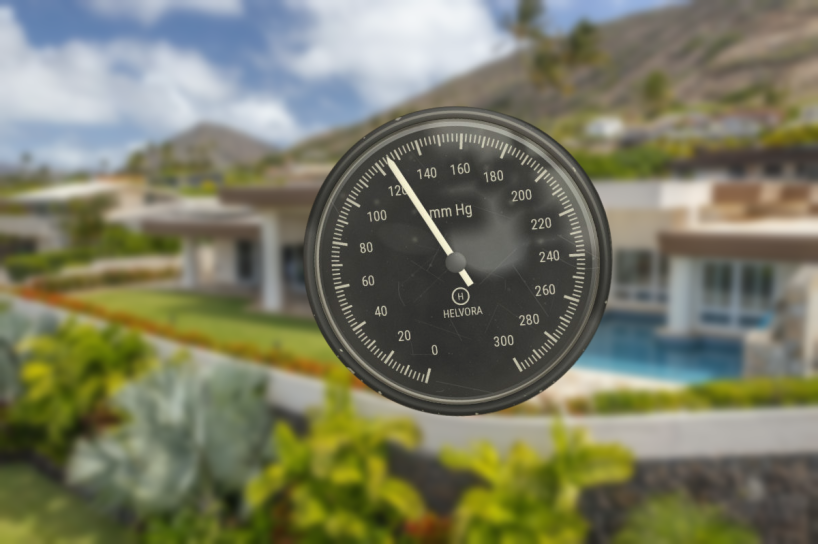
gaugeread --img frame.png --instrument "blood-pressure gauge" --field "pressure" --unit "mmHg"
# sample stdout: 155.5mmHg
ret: 126mmHg
